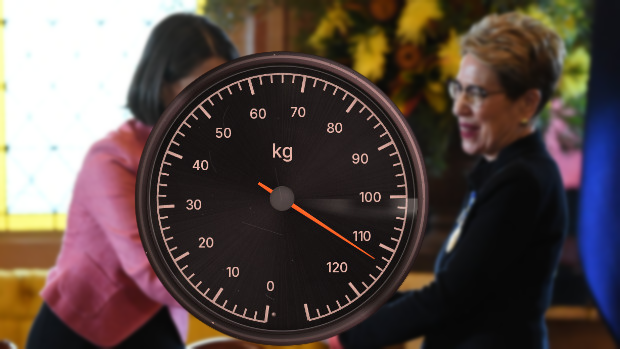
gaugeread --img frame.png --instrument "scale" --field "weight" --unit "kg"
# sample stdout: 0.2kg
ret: 113kg
